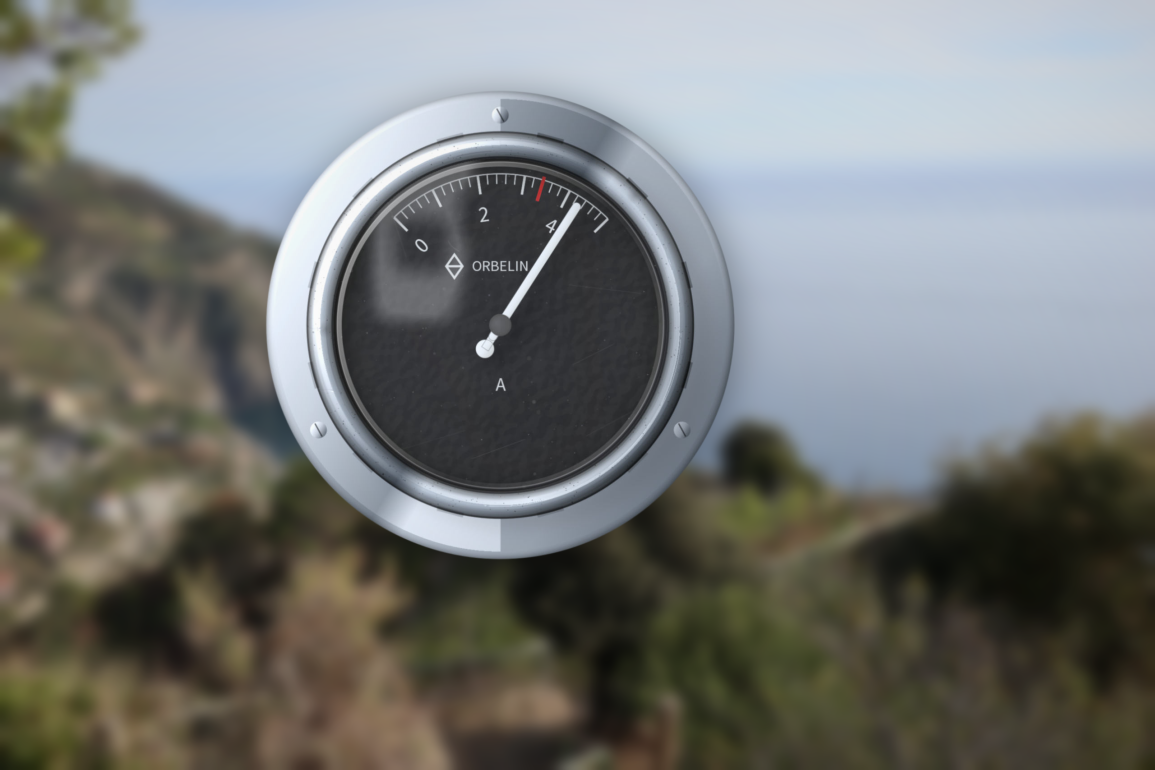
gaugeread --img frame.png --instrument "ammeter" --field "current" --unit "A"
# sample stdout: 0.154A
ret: 4.3A
